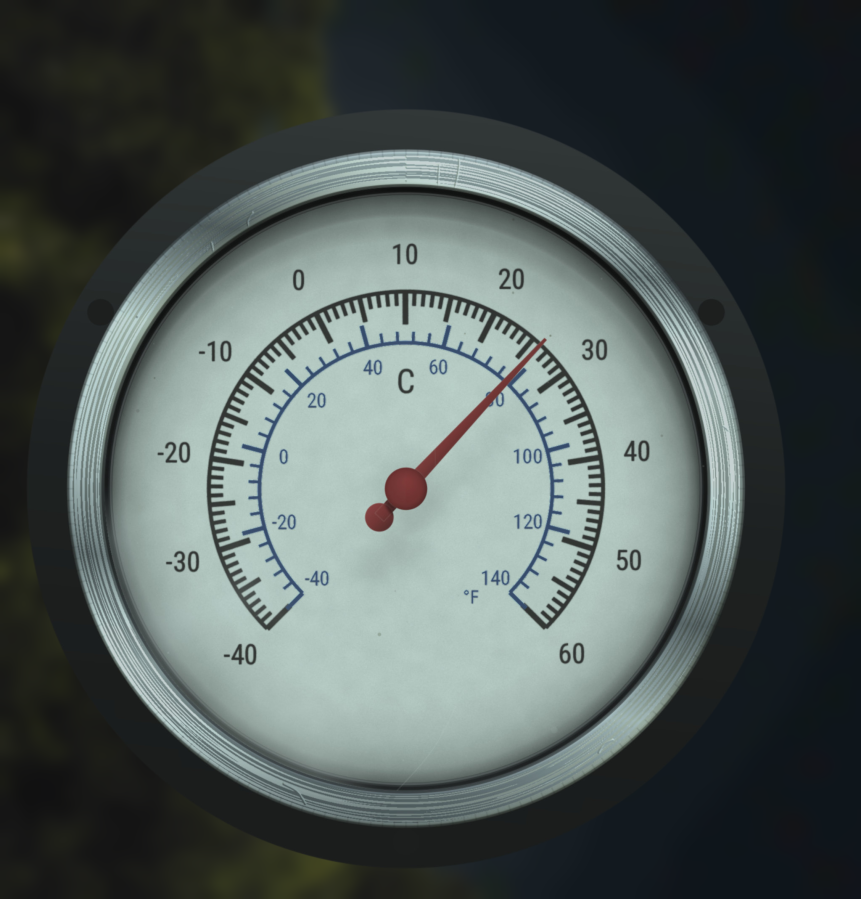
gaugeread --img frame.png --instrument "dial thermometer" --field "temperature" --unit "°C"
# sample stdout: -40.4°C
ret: 26°C
